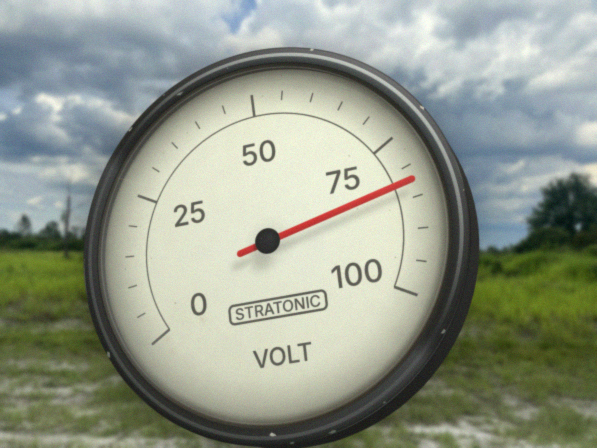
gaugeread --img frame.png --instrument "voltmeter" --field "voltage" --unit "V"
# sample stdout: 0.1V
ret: 82.5V
